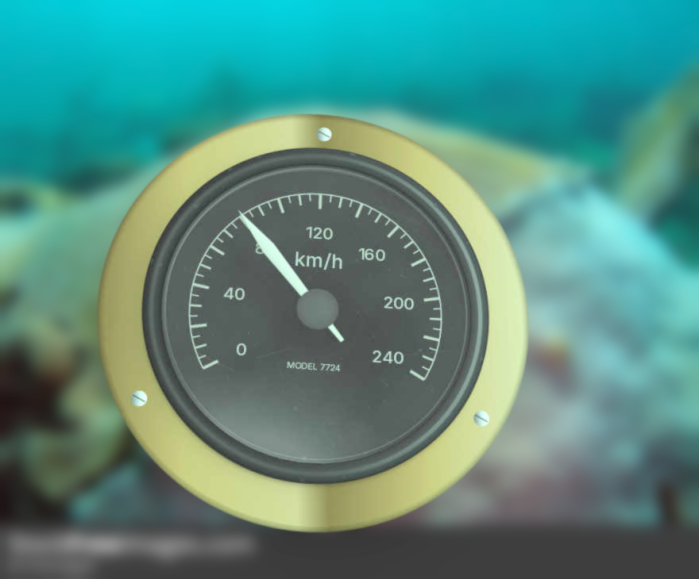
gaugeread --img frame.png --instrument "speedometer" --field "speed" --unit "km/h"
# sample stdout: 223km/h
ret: 80km/h
